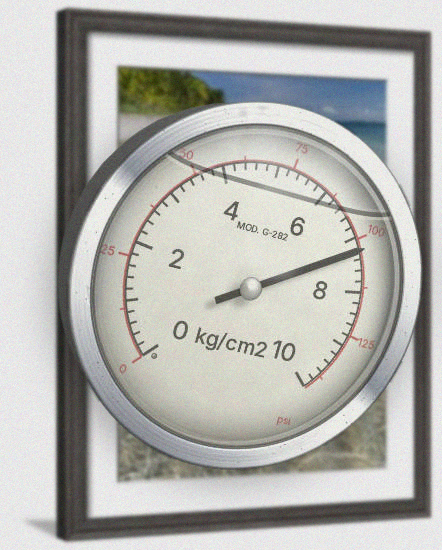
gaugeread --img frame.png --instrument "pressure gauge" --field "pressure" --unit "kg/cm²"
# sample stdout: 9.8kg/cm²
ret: 7.2kg/cm²
